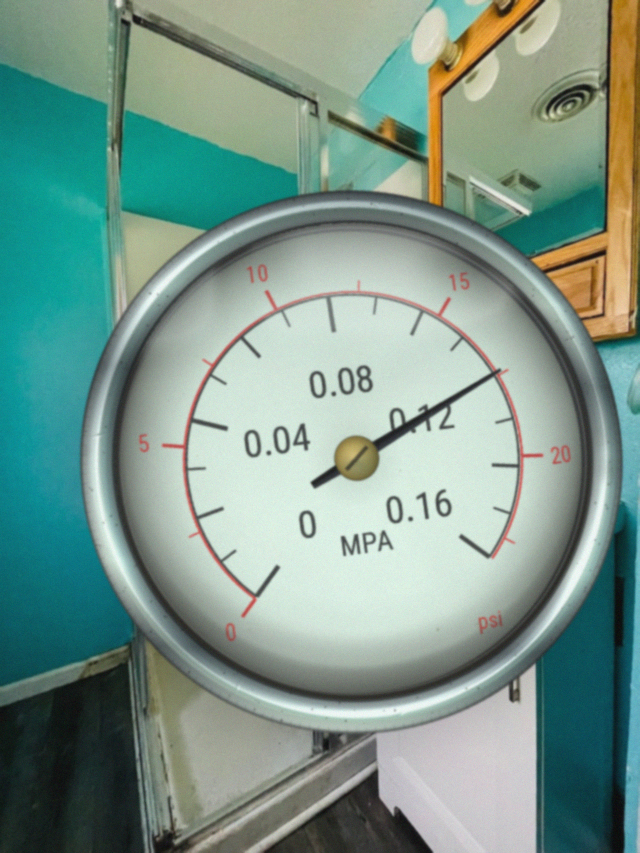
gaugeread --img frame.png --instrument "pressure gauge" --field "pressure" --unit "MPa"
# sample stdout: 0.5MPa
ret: 0.12MPa
